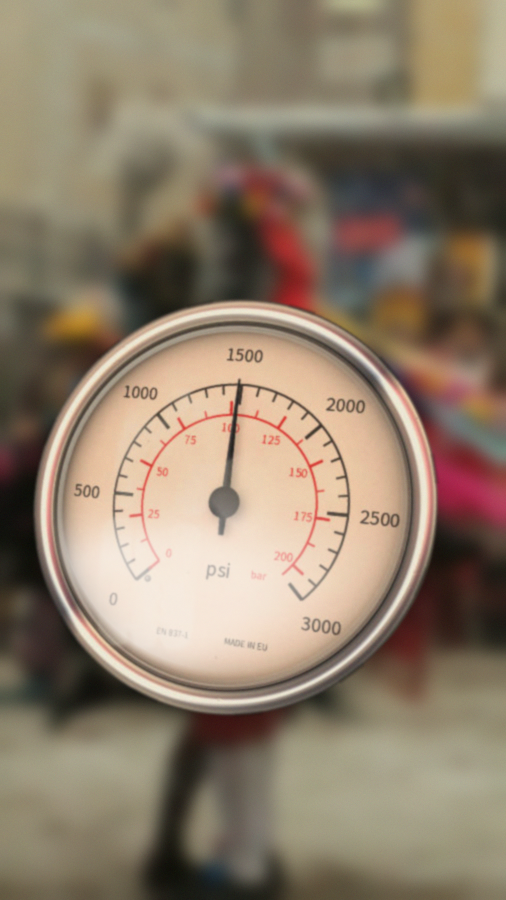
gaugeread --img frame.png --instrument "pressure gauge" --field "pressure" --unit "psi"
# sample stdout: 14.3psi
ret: 1500psi
